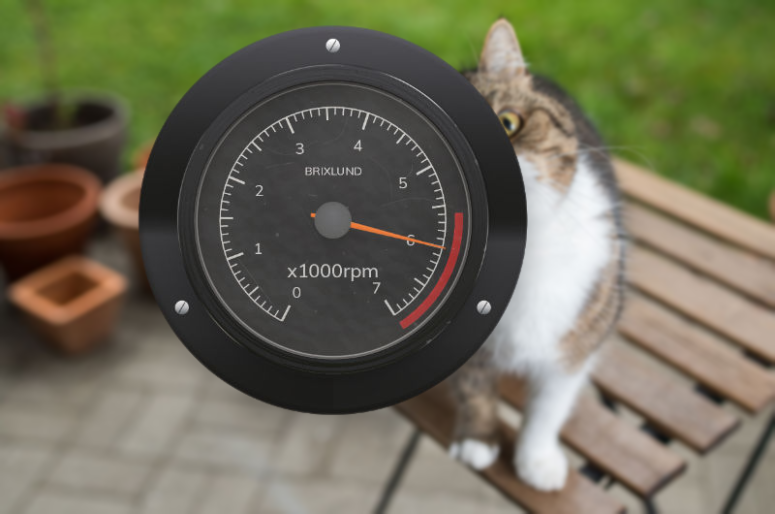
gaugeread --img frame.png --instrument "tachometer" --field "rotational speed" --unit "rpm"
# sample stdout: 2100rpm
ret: 6000rpm
